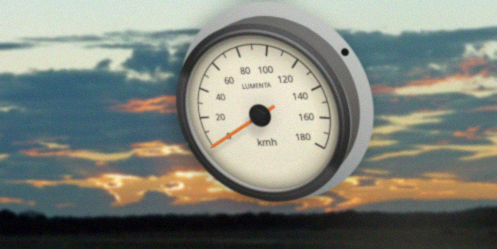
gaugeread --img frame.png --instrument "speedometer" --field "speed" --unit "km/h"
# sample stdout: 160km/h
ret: 0km/h
